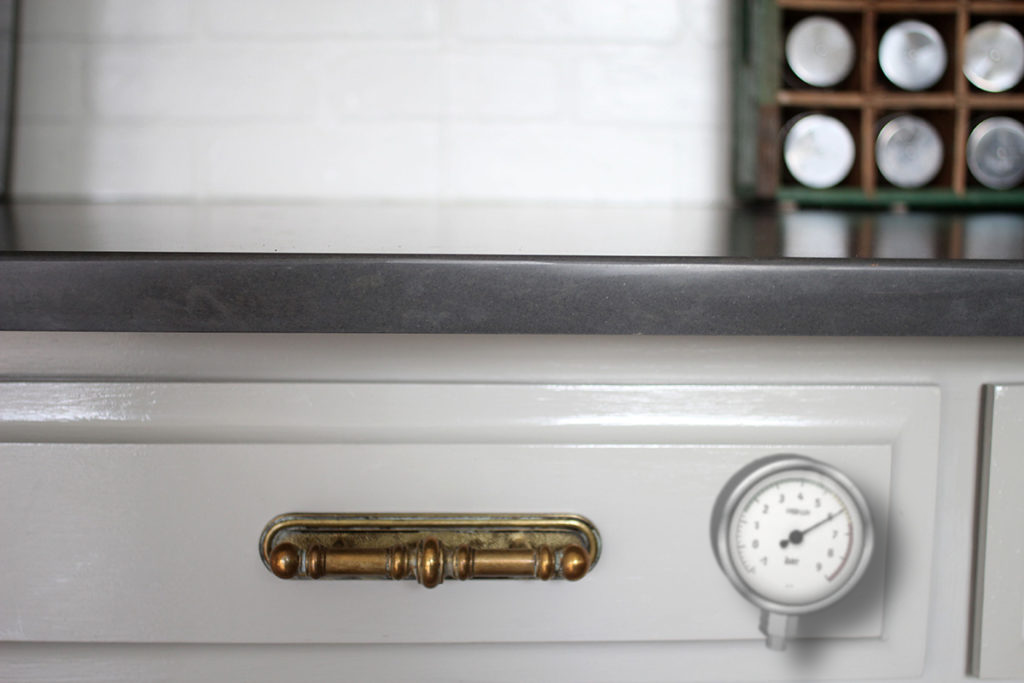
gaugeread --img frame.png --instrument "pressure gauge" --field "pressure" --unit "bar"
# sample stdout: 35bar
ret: 6bar
